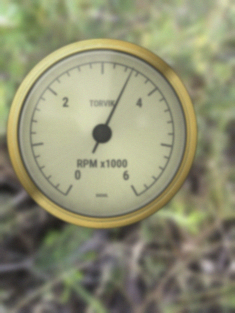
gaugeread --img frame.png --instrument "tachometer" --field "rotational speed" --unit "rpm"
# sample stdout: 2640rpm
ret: 3500rpm
